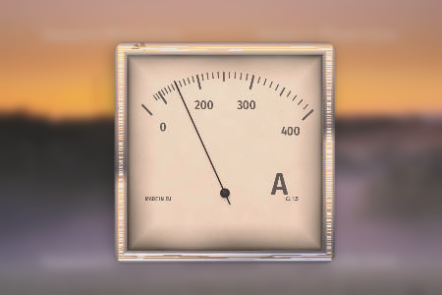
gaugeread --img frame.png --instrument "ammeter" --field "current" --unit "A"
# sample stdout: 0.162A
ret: 150A
